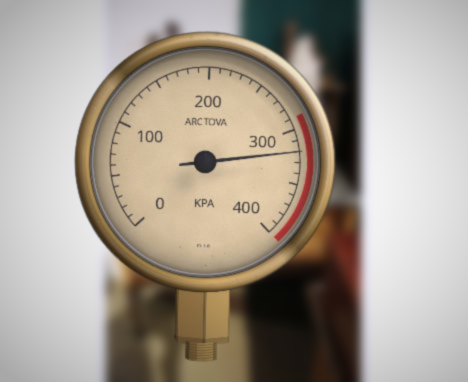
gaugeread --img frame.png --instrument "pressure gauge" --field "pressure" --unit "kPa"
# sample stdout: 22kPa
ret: 320kPa
